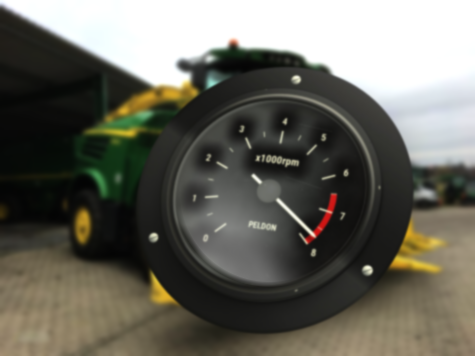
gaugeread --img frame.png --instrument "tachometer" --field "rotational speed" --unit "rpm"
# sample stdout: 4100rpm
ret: 7750rpm
